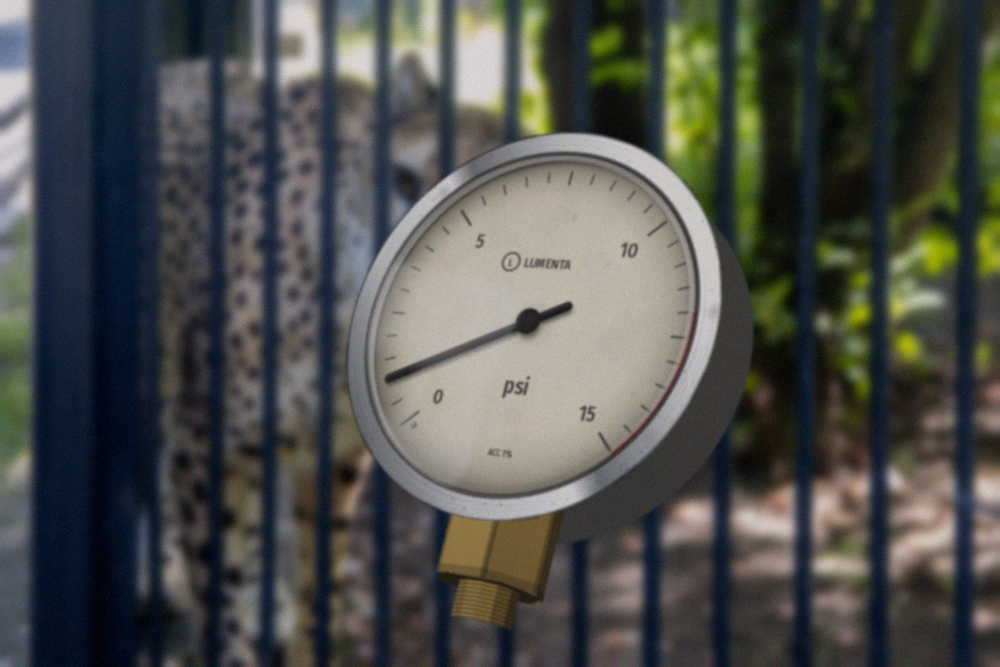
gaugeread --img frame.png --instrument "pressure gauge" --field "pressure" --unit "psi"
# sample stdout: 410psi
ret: 1psi
